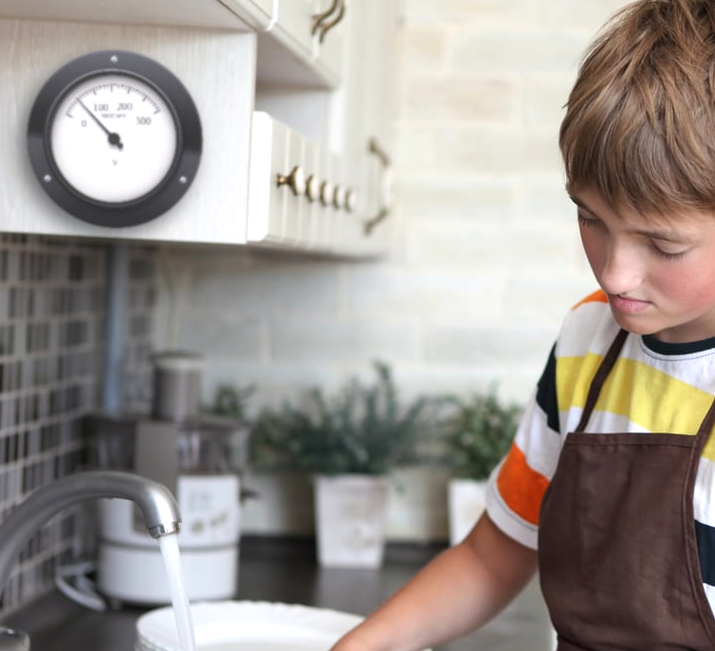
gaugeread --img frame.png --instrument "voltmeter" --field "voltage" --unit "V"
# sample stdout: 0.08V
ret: 50V
